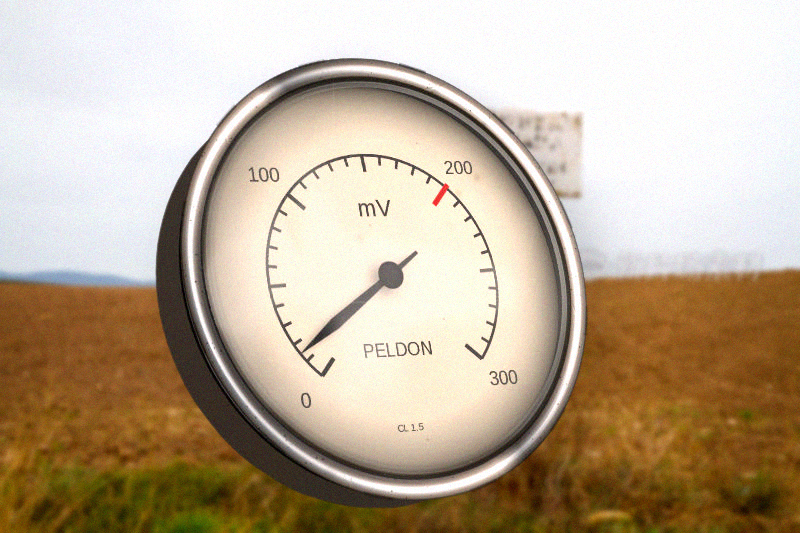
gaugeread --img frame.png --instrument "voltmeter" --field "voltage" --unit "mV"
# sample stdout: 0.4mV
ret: 15mV
